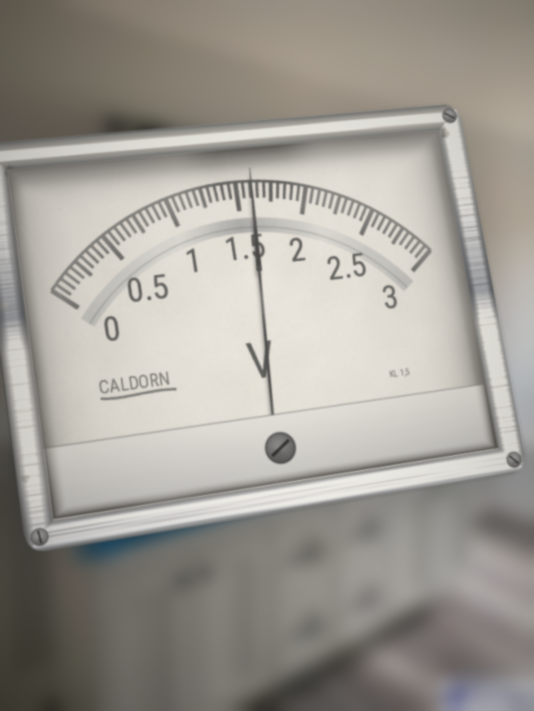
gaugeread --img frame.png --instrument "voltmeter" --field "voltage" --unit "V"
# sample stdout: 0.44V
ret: 1.6V
